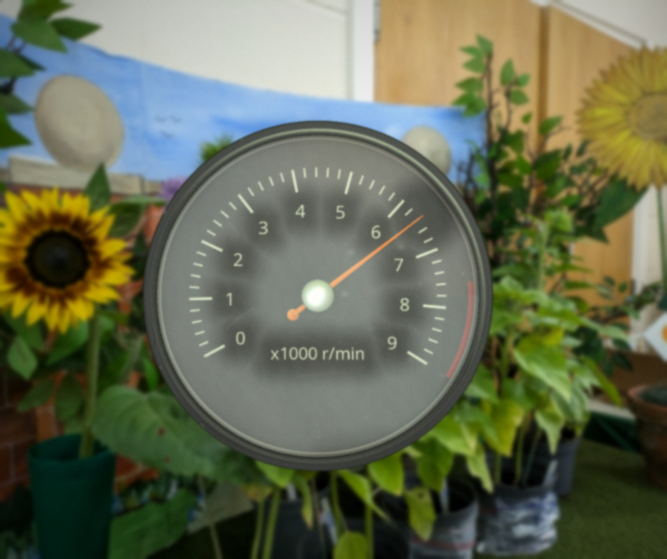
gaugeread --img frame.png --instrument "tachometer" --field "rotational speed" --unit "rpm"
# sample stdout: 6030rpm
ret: 6400rpm
